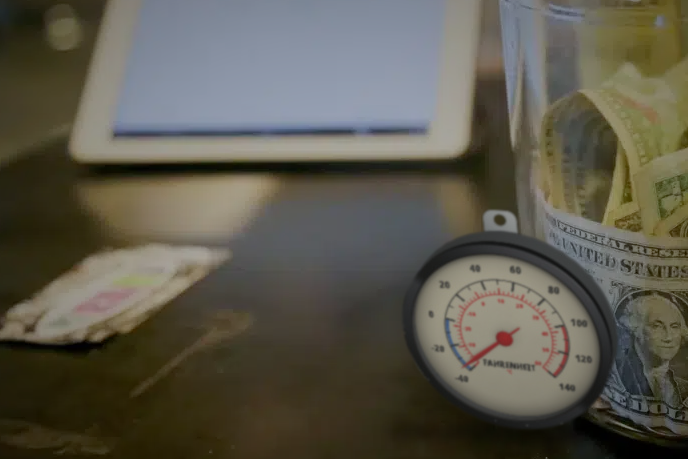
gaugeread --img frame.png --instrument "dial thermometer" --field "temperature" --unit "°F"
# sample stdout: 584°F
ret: -35°F
